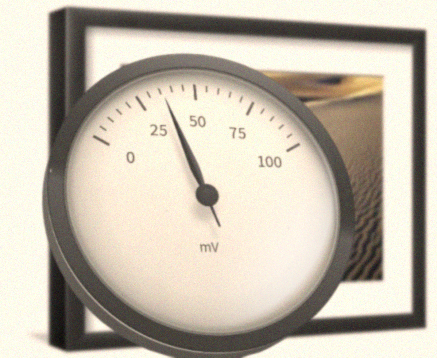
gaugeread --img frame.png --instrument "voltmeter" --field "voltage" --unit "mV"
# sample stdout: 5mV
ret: 35mV
